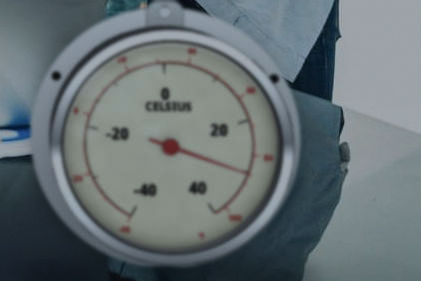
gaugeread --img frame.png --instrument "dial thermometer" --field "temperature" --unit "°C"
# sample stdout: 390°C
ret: 30°C
